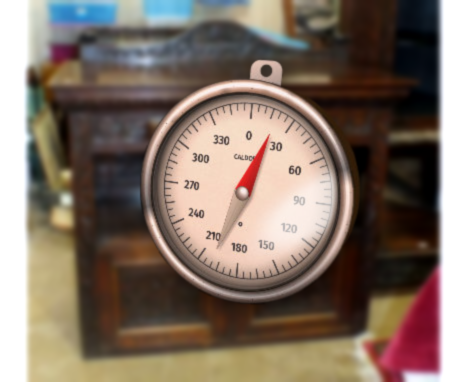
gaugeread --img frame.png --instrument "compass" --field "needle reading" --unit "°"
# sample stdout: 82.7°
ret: 20°
